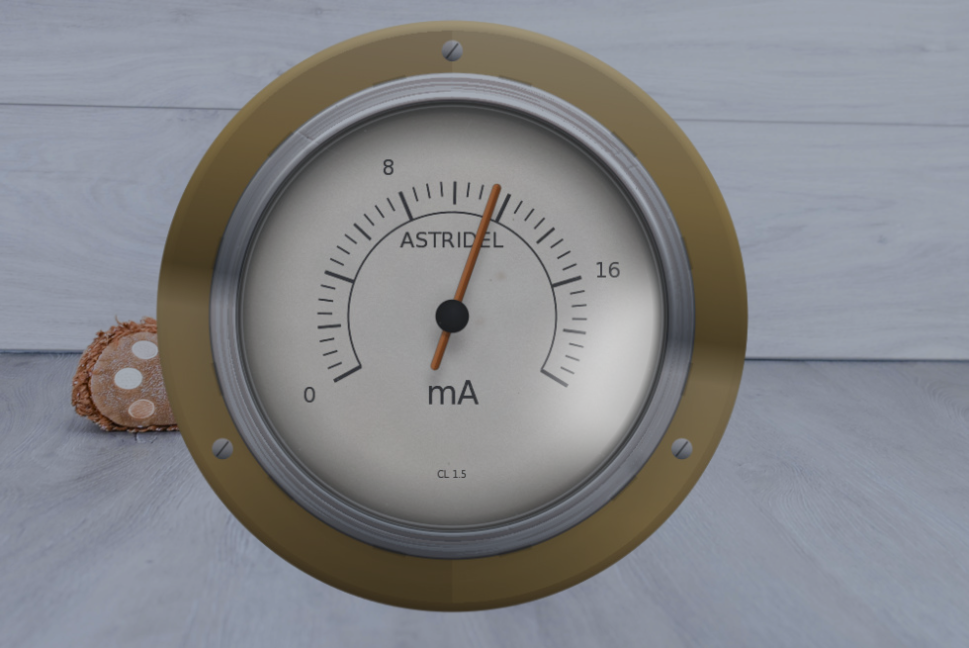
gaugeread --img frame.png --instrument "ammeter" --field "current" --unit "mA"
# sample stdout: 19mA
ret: 11.5mA
